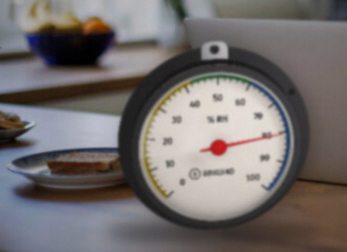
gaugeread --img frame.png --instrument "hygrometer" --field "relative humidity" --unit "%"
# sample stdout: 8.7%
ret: 80%
